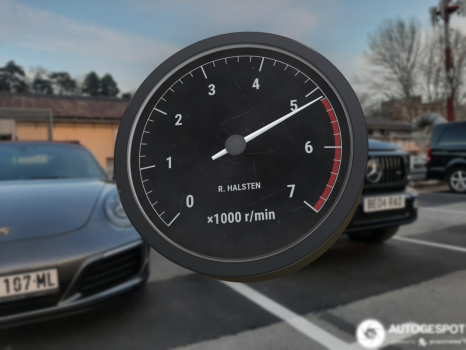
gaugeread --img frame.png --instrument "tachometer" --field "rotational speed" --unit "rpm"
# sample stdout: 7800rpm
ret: 5200rpm
